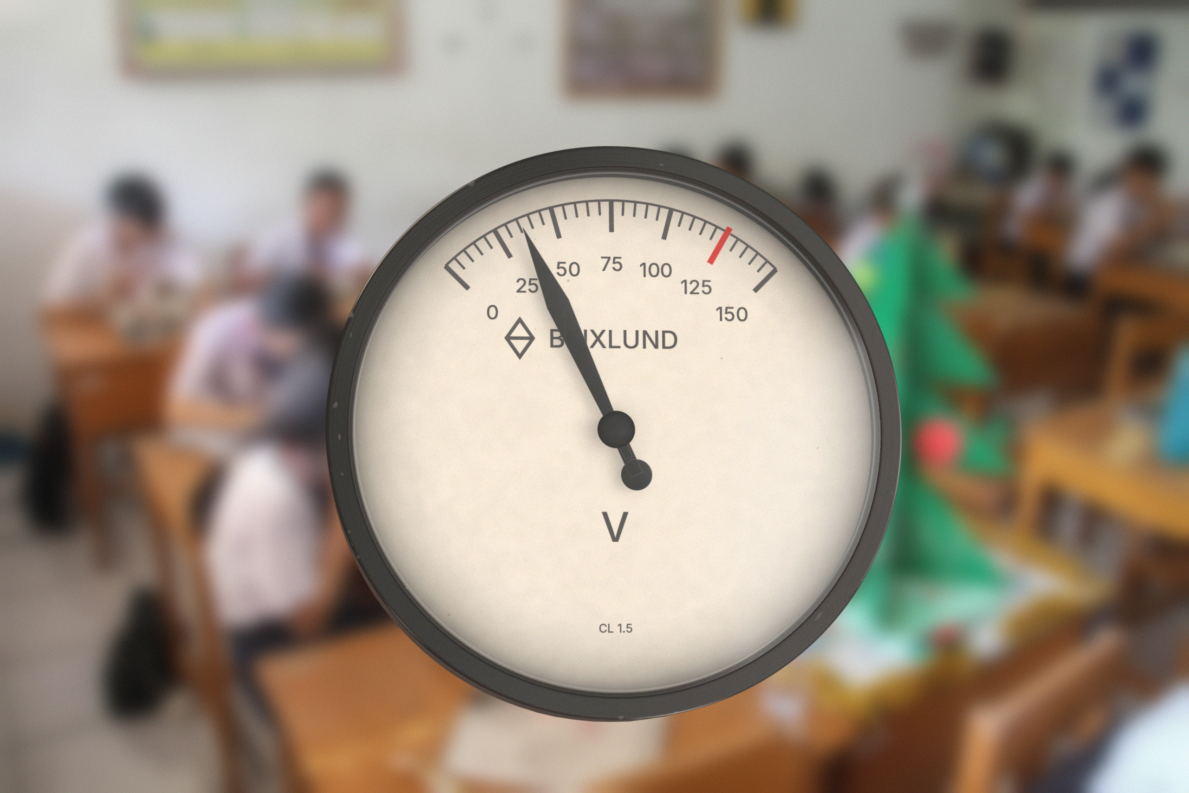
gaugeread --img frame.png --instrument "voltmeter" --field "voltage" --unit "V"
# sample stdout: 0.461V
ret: 35V
